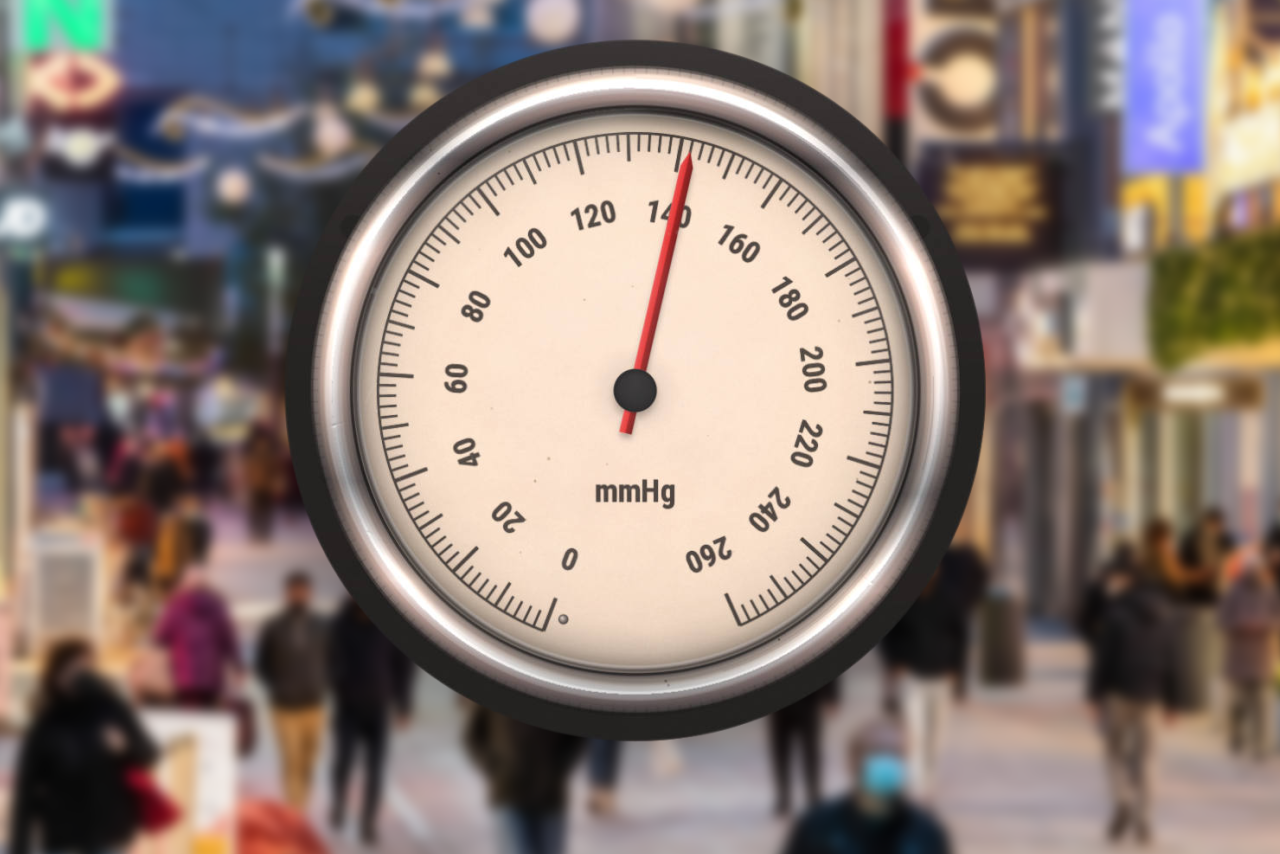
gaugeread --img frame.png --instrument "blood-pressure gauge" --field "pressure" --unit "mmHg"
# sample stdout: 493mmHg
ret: 142mmHg
